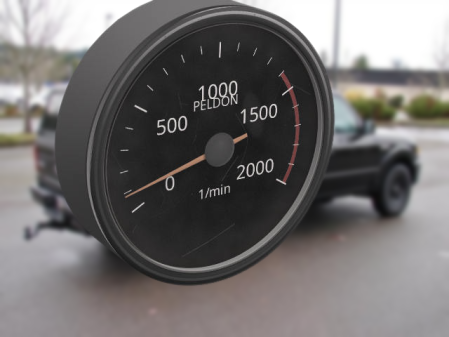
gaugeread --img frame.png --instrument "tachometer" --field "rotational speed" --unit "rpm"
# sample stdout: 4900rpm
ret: 100rpm
